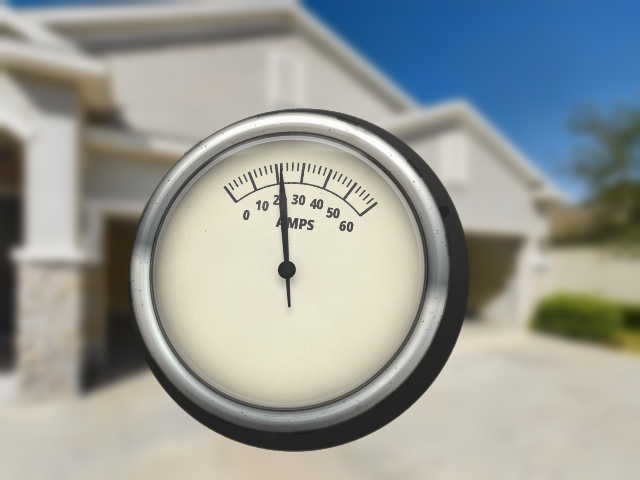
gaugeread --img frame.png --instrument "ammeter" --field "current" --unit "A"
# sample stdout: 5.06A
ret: 22A
